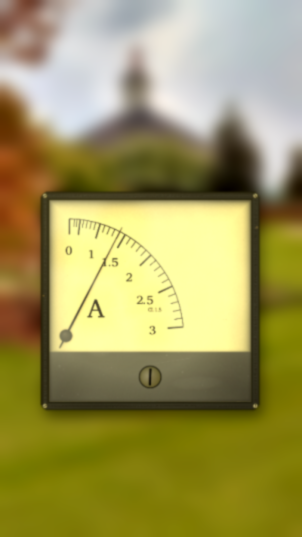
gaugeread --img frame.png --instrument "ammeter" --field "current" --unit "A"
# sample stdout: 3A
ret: 1.4A
